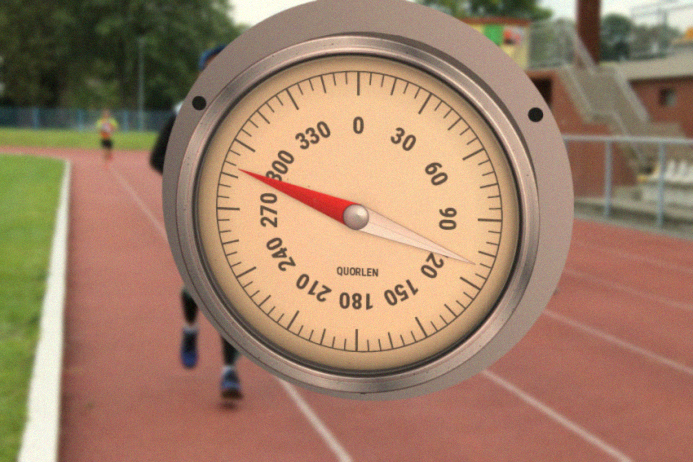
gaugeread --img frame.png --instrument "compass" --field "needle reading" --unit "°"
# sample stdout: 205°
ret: 290°
